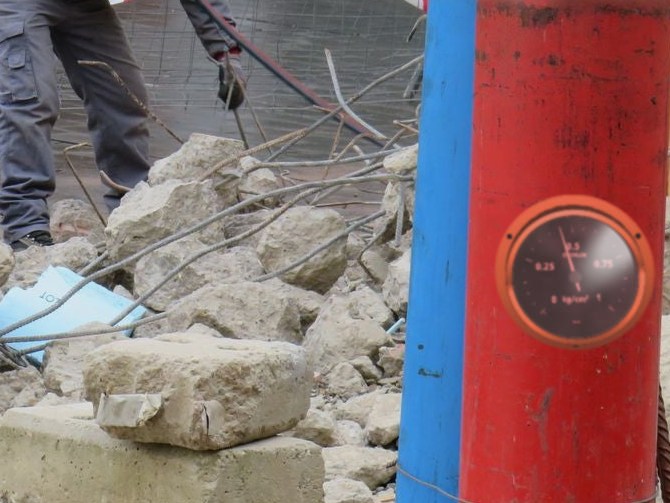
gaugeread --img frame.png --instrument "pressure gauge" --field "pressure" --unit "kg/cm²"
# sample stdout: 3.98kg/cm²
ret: 0.45kg/cm²
